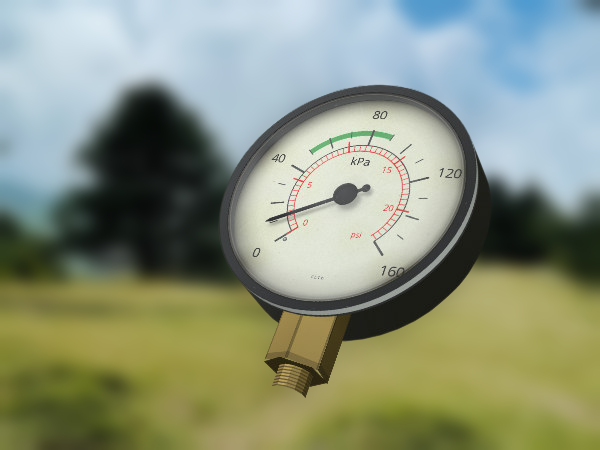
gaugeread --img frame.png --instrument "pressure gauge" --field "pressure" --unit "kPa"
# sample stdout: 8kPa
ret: 10kPa
